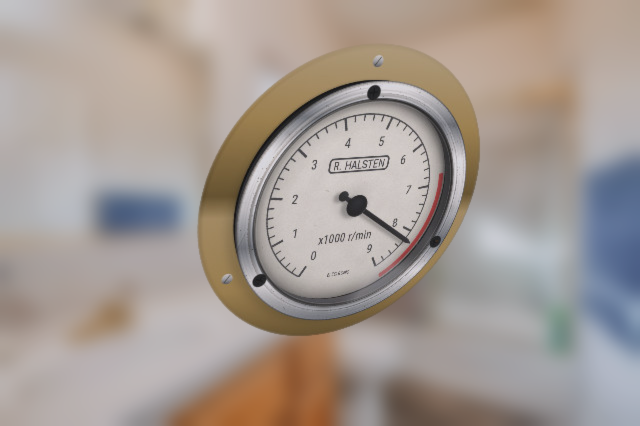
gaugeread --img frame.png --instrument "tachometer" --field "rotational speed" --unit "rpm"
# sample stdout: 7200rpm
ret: 8200rpm
